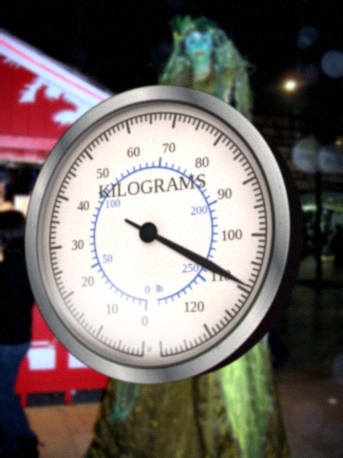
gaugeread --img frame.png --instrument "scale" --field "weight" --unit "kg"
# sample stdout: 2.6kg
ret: 109kg
